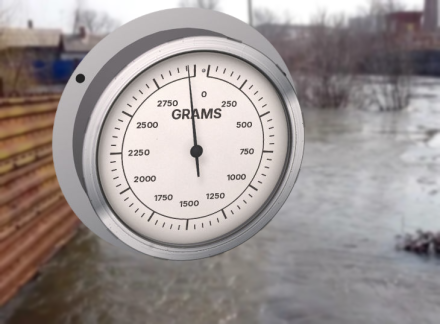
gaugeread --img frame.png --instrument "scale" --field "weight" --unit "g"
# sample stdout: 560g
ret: 2950g
